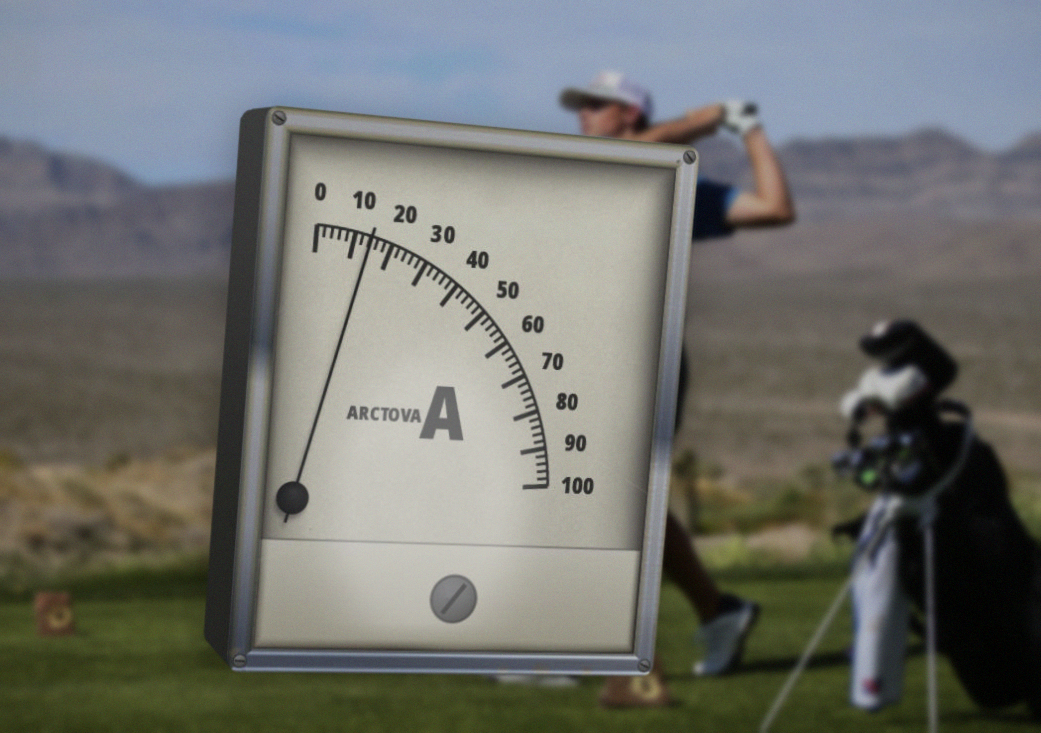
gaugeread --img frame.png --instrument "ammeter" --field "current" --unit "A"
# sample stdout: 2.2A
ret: 14A
